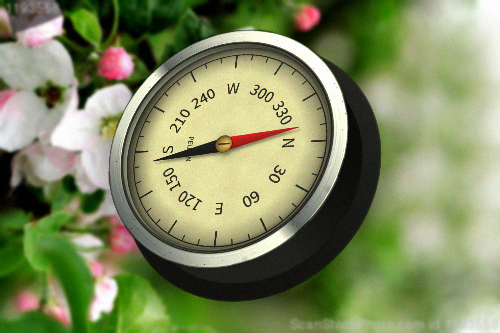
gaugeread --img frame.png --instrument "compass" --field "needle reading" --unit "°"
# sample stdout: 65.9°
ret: 350°
